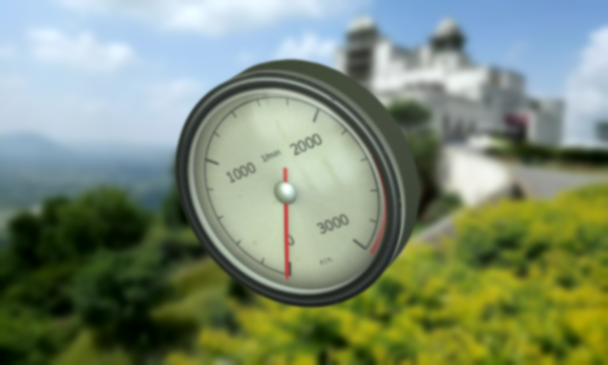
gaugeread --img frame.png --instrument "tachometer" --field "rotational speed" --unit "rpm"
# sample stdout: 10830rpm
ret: 0rpm
